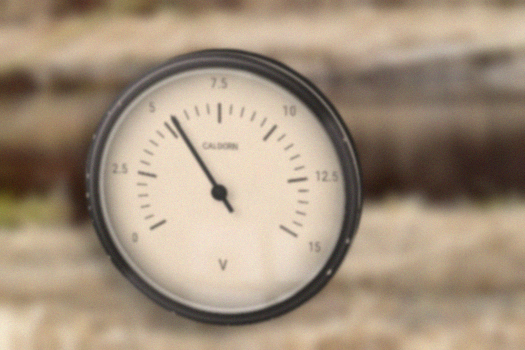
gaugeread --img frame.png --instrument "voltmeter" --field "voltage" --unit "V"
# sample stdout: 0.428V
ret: 5.5V
